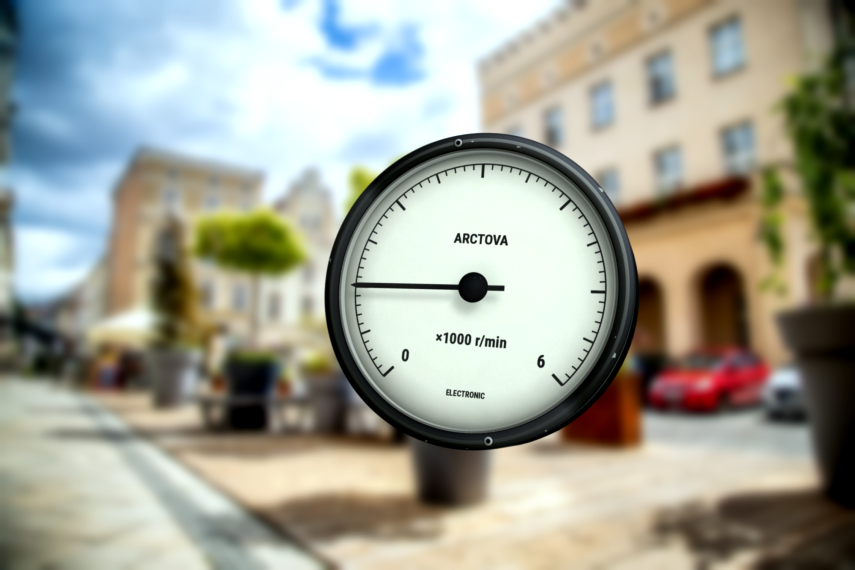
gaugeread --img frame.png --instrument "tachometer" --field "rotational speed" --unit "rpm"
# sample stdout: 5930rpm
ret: 1000rpm
